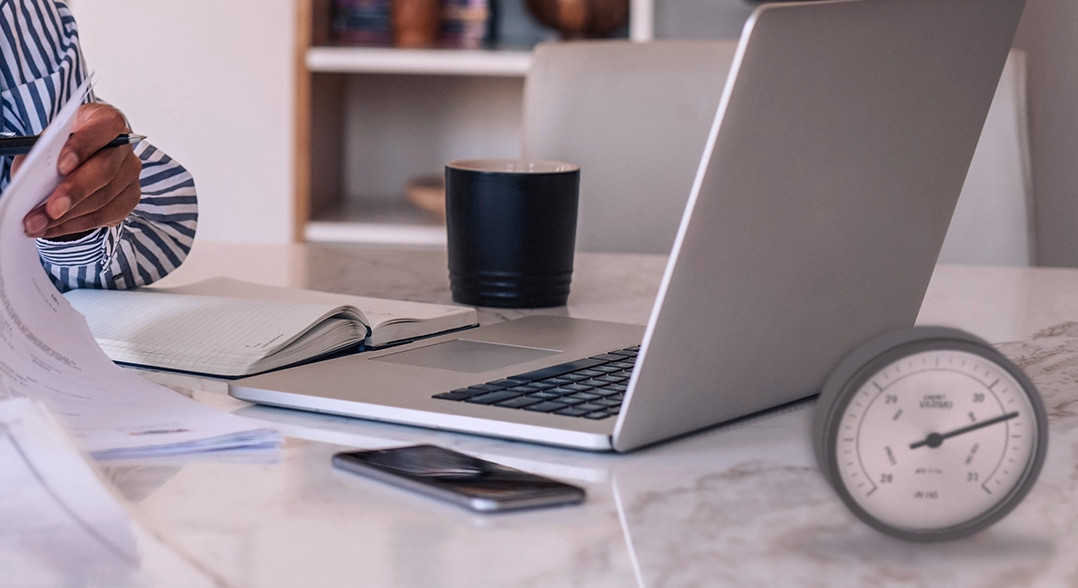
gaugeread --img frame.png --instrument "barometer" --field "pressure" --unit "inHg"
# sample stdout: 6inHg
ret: 30.3inHg
